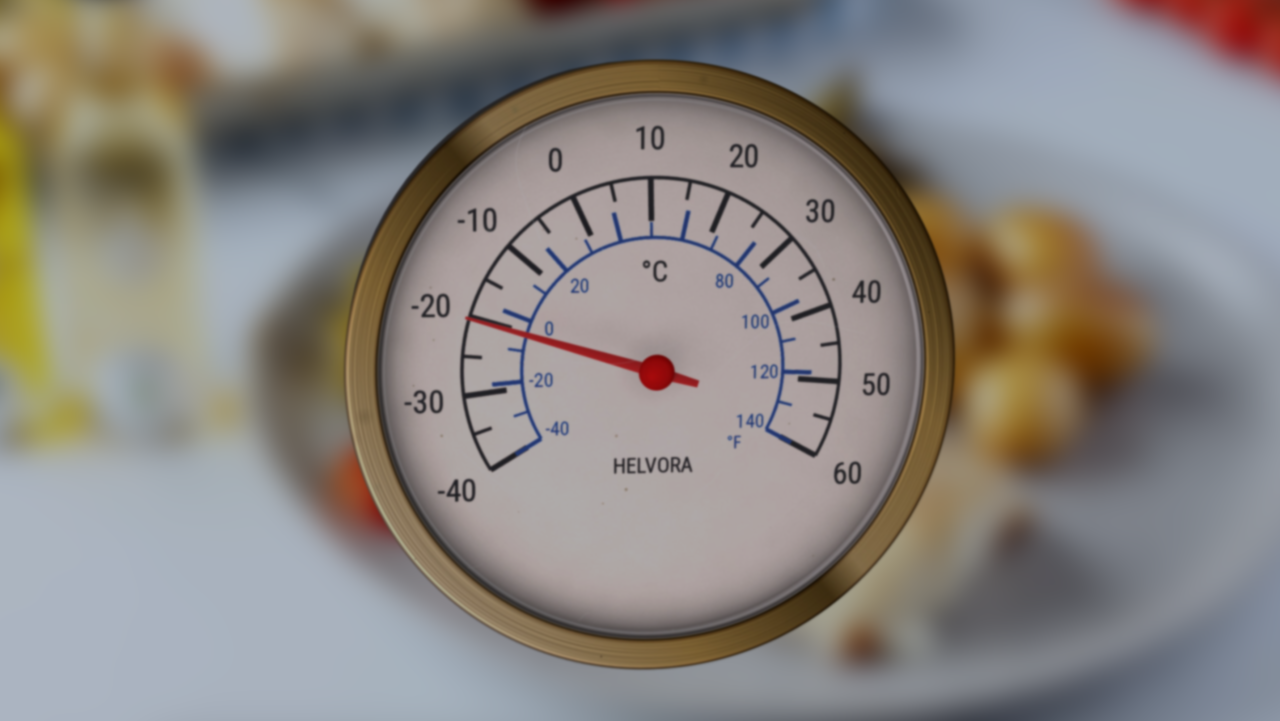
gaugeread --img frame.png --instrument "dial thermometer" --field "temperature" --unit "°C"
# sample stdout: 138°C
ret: -20°C
